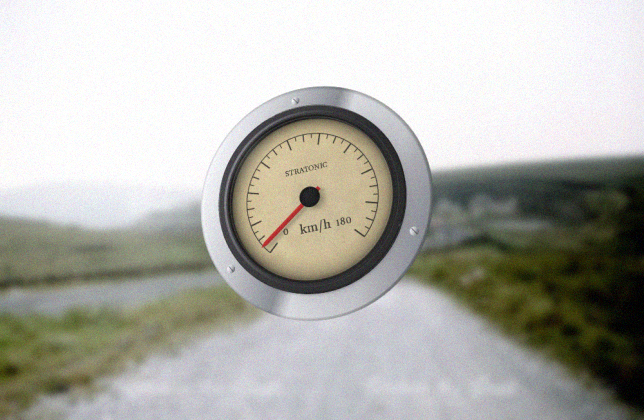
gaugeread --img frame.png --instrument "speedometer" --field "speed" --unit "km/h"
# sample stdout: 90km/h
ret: 5km/h
